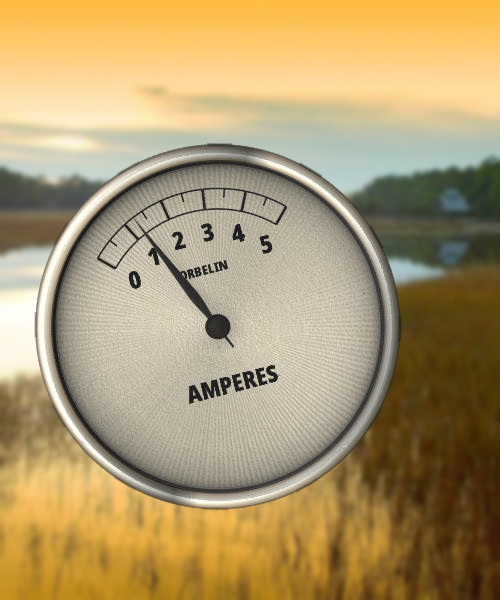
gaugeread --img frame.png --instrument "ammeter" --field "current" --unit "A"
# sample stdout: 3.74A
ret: 1.25A
